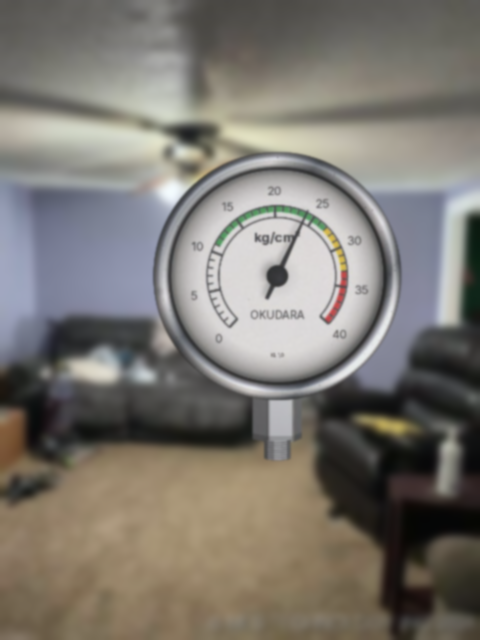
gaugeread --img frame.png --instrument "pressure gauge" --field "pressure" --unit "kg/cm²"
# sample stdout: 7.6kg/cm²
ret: 24kg/cm²
